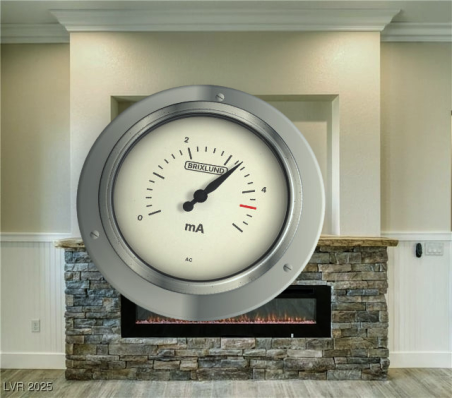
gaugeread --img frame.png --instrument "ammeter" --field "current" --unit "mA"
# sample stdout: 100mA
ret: 3.3mA
